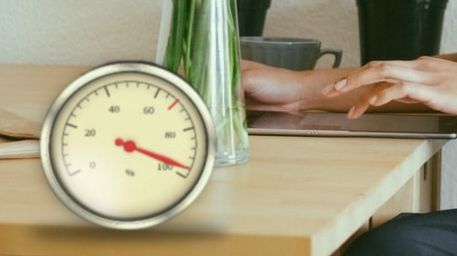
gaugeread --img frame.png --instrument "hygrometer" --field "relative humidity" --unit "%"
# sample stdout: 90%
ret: 96%
